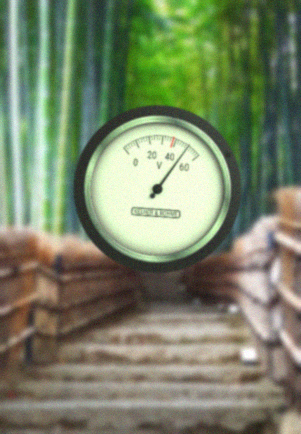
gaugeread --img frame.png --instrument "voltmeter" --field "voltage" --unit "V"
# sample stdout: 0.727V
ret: 50V
